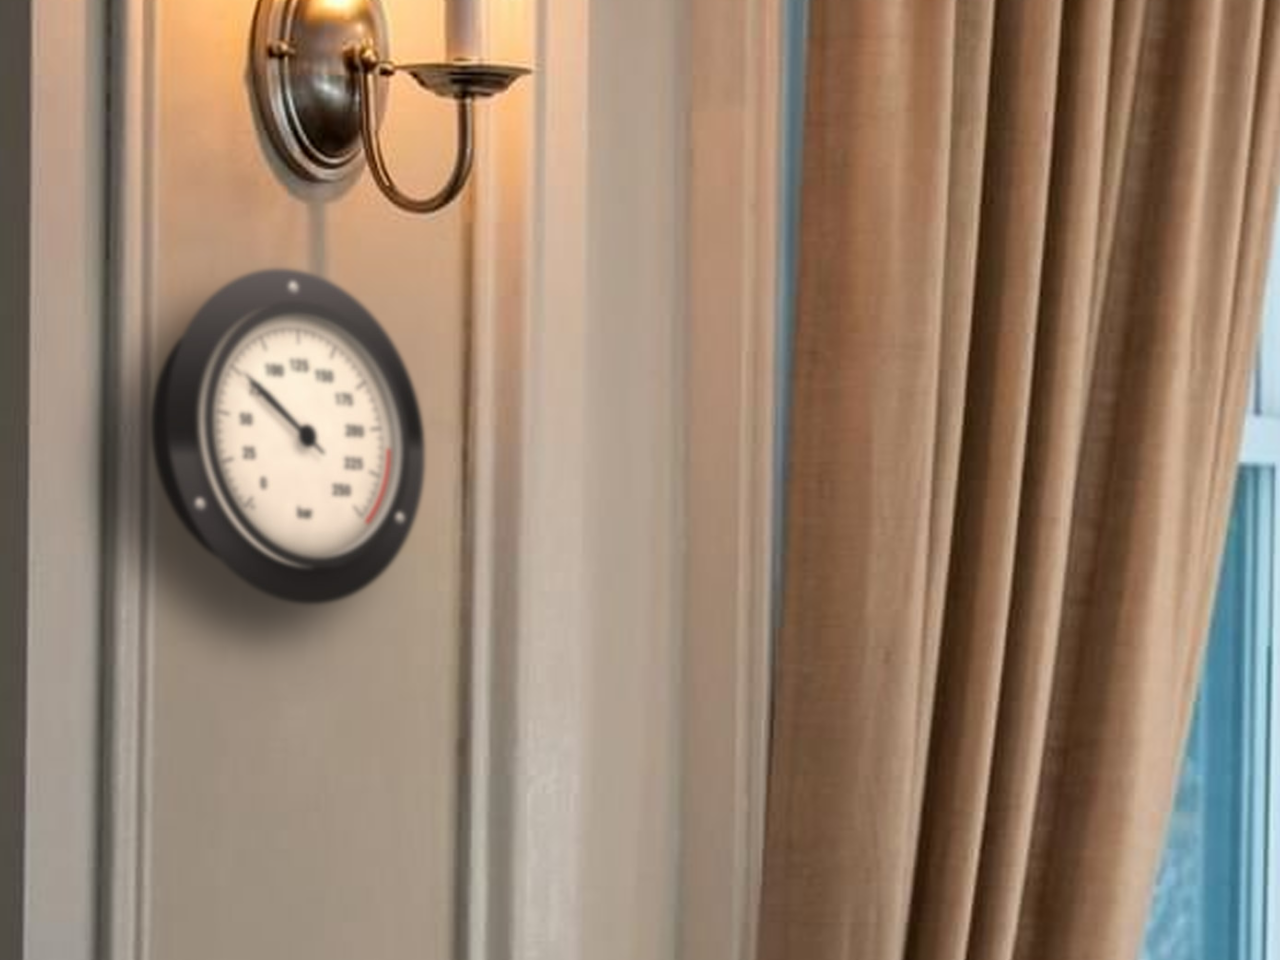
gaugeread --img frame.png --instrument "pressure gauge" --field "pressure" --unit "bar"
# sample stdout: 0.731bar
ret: 75bar
